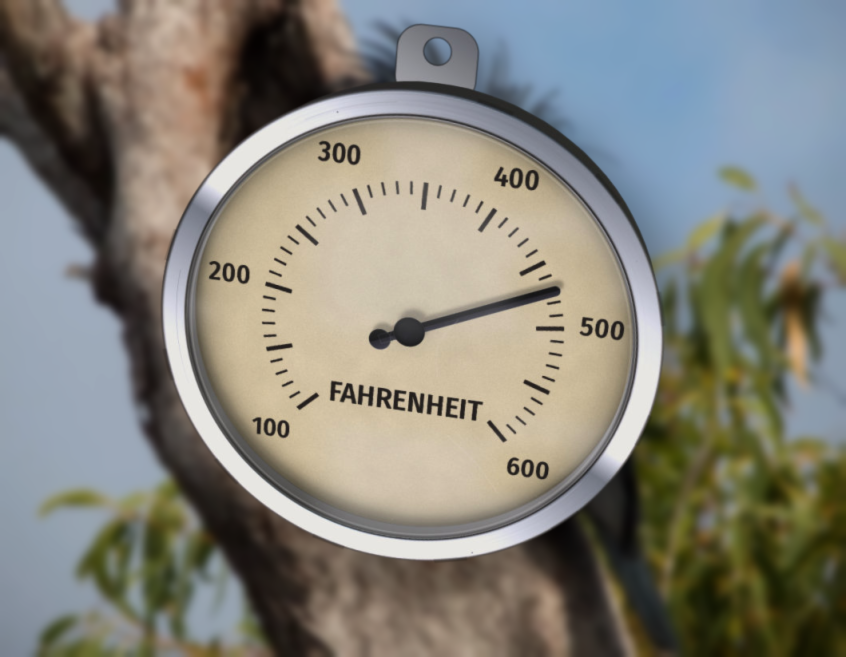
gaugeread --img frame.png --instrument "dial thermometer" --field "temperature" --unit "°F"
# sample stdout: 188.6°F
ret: 470°F
